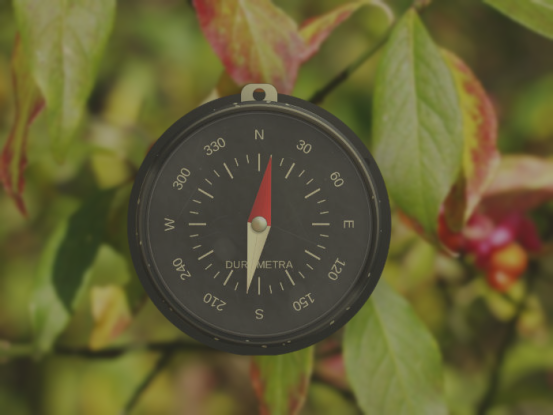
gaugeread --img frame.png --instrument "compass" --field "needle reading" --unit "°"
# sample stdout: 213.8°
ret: 10°
